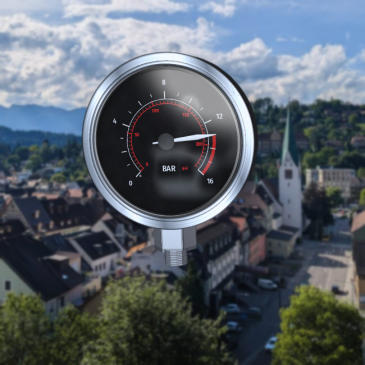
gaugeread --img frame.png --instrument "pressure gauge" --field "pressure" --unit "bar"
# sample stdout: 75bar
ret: 13bar
